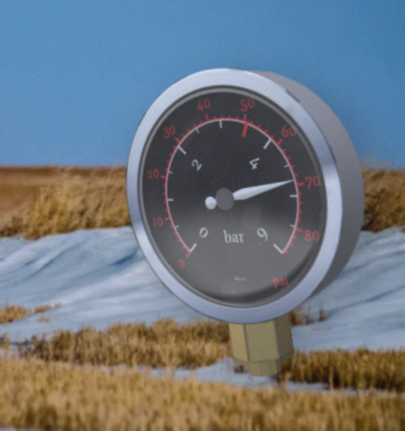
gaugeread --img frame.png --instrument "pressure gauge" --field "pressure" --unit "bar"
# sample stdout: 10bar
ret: 4.75bar
